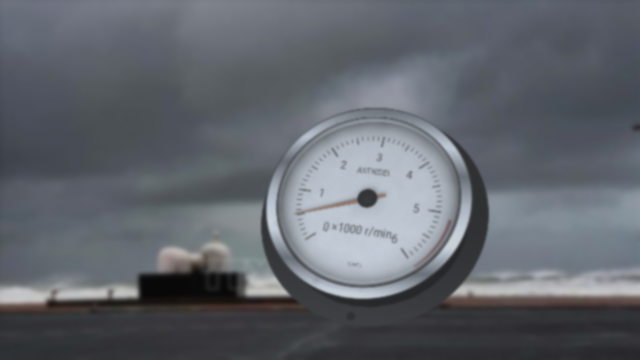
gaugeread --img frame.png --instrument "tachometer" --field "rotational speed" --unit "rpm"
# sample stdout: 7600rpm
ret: 500rpm
